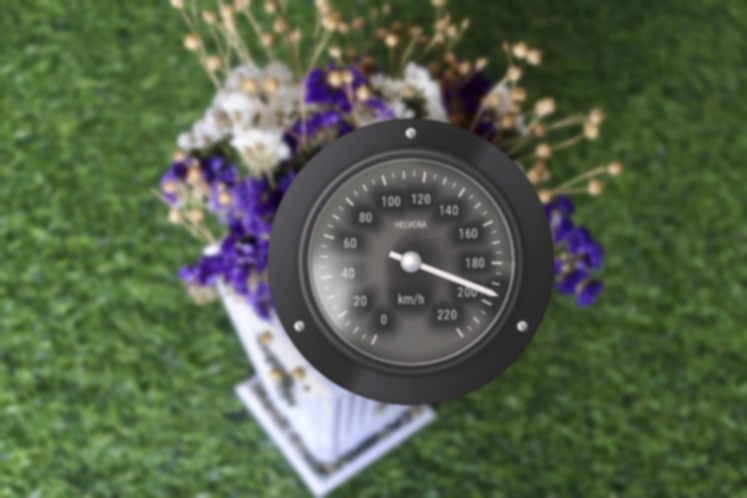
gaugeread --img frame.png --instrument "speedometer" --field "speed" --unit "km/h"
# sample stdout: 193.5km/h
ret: 195km/h
